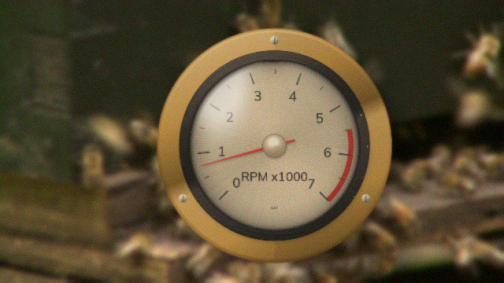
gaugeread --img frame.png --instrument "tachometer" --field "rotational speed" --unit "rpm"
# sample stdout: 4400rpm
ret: 750rpm
